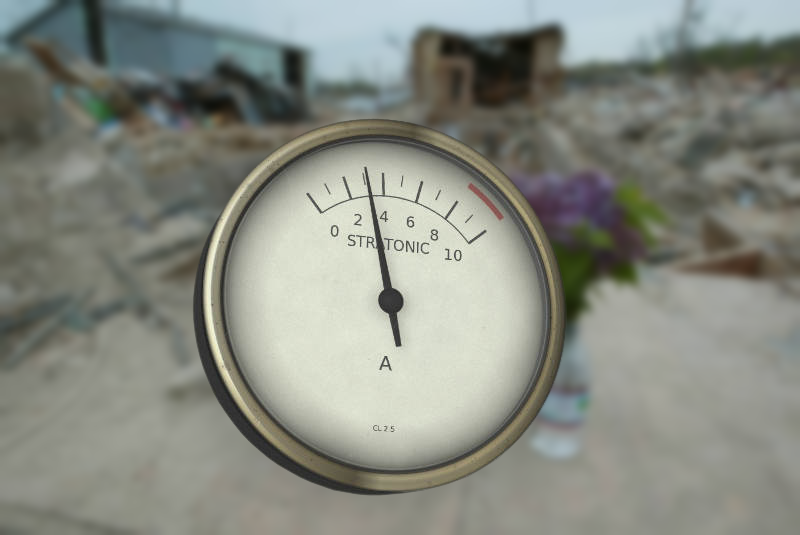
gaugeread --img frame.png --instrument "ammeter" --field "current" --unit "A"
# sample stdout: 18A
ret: 3A
